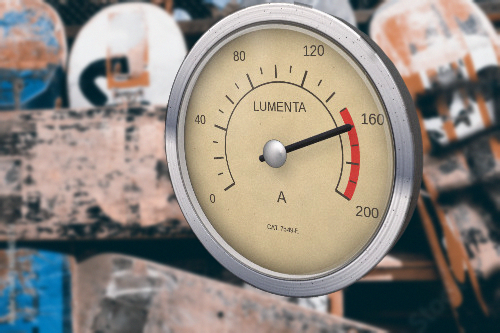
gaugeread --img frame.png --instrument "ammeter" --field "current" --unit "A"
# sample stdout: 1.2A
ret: 160A
